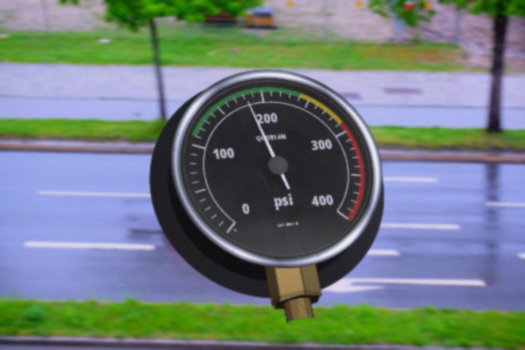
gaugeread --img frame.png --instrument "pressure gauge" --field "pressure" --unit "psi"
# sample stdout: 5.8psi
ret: 180psi
